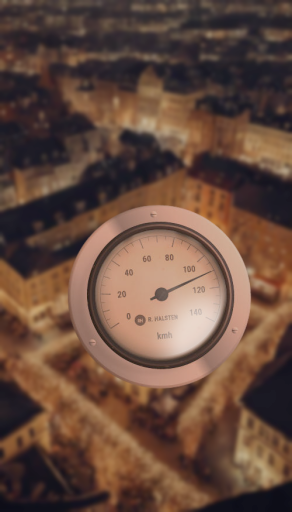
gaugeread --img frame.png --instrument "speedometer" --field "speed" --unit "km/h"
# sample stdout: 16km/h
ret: 110km/h
